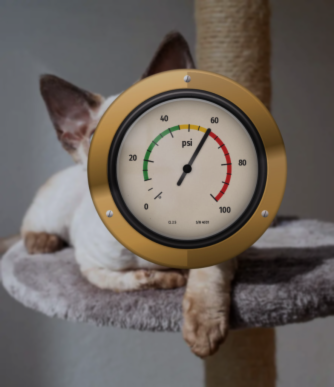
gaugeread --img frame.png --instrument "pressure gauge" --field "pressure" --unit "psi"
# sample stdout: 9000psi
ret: 60psi
